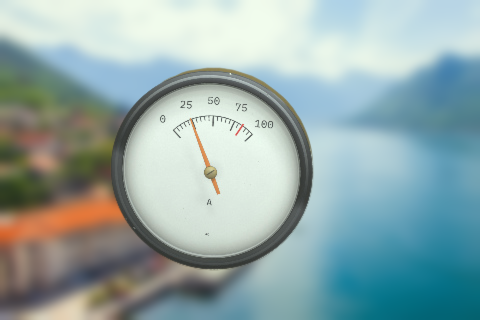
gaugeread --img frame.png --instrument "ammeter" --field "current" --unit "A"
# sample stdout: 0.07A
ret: 25A
